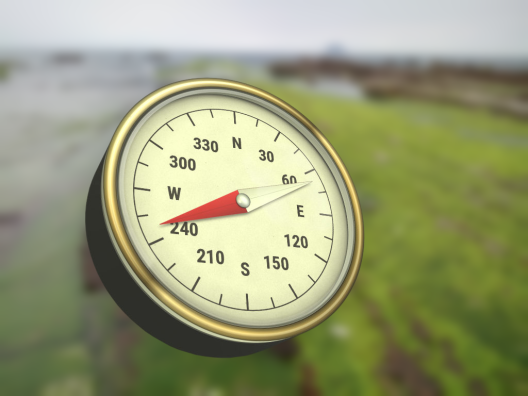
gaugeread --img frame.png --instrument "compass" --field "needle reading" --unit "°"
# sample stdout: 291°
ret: 247.5°
